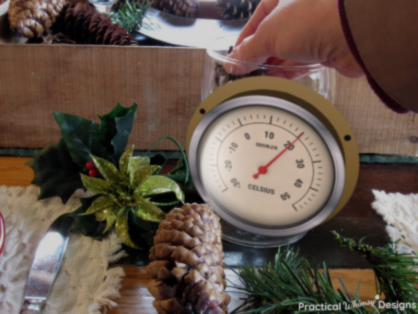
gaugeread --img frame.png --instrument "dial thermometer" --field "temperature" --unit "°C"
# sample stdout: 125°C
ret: 20°C
